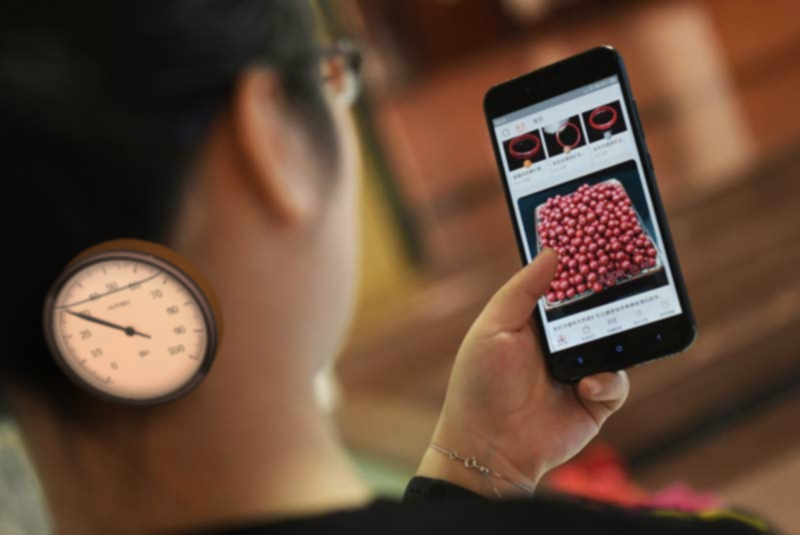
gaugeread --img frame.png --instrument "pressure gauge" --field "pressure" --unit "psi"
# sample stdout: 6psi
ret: 30psi
